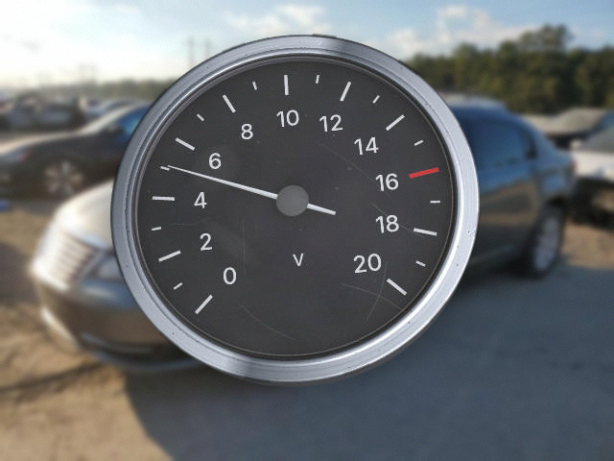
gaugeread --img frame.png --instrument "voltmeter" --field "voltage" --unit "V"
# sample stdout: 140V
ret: 5V
